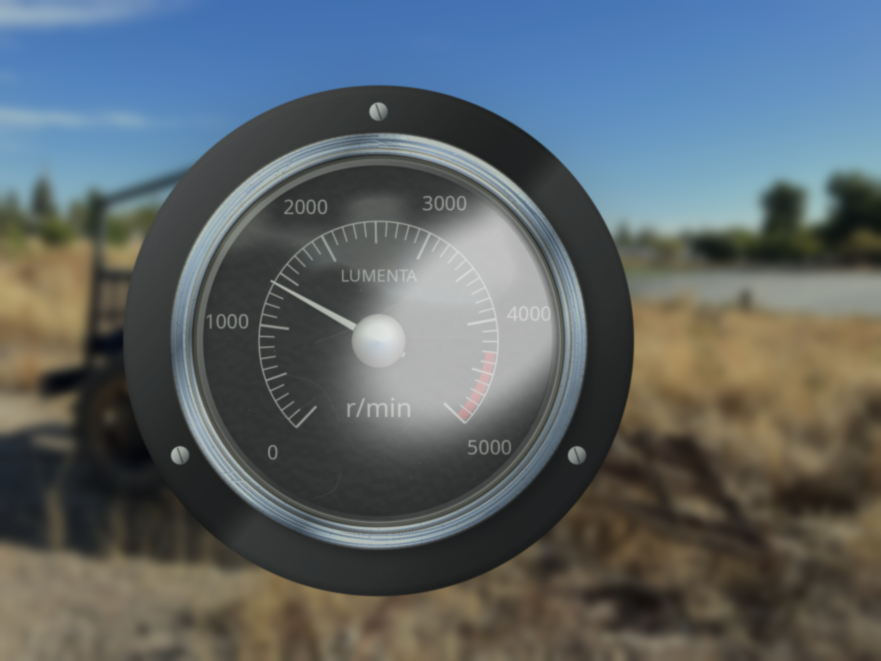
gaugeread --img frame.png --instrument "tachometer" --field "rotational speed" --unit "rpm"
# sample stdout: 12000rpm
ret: 1400rpm
